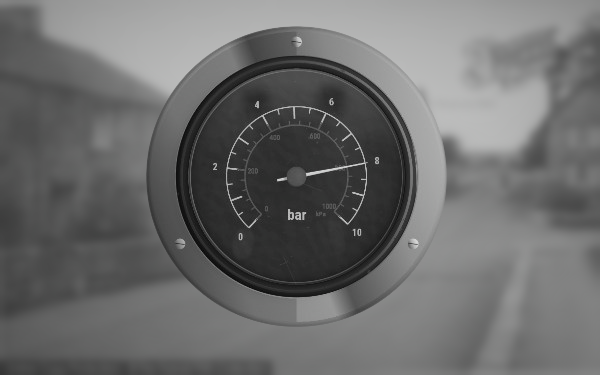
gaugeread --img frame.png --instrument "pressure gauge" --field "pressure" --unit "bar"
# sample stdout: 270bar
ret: 8bar
